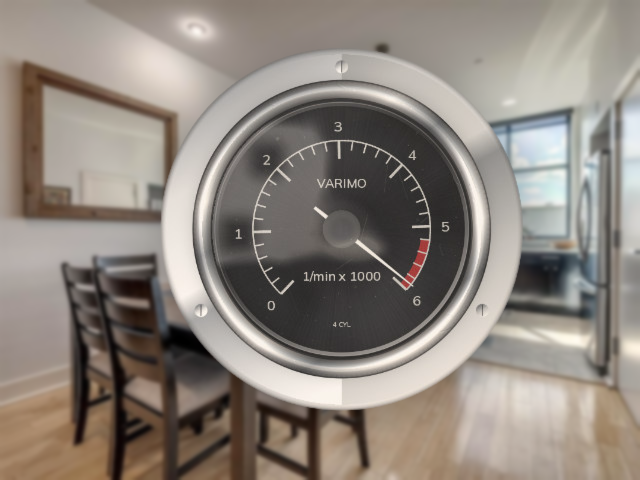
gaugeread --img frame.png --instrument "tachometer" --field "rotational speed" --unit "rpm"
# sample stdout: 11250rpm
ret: 5900rpm
